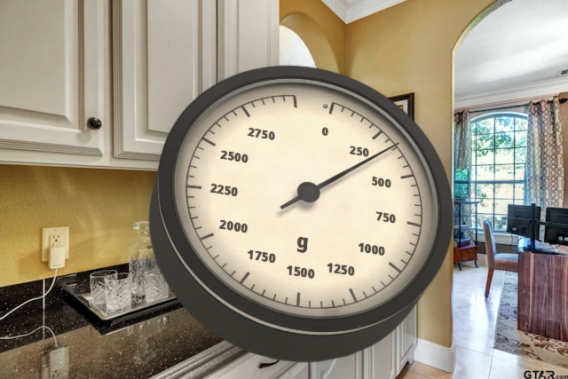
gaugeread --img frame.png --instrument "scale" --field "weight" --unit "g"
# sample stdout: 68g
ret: 350g
